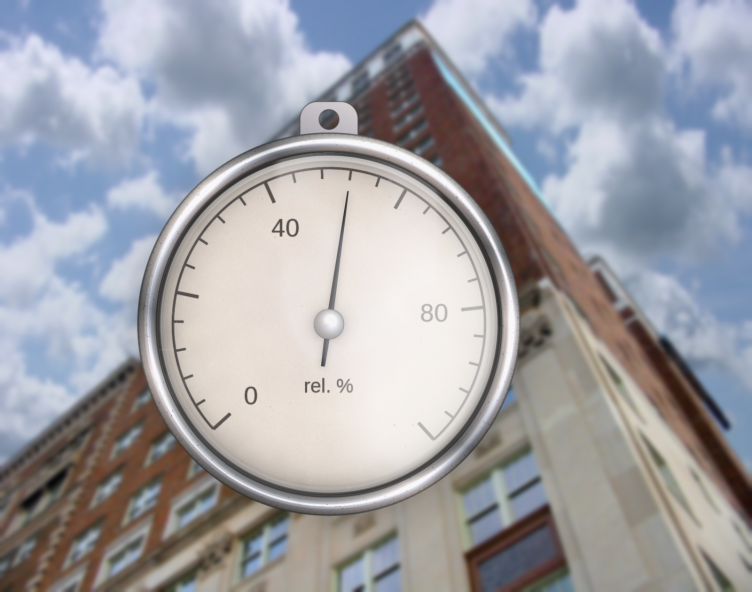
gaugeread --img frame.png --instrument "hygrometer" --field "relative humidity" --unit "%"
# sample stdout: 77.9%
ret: 52%
